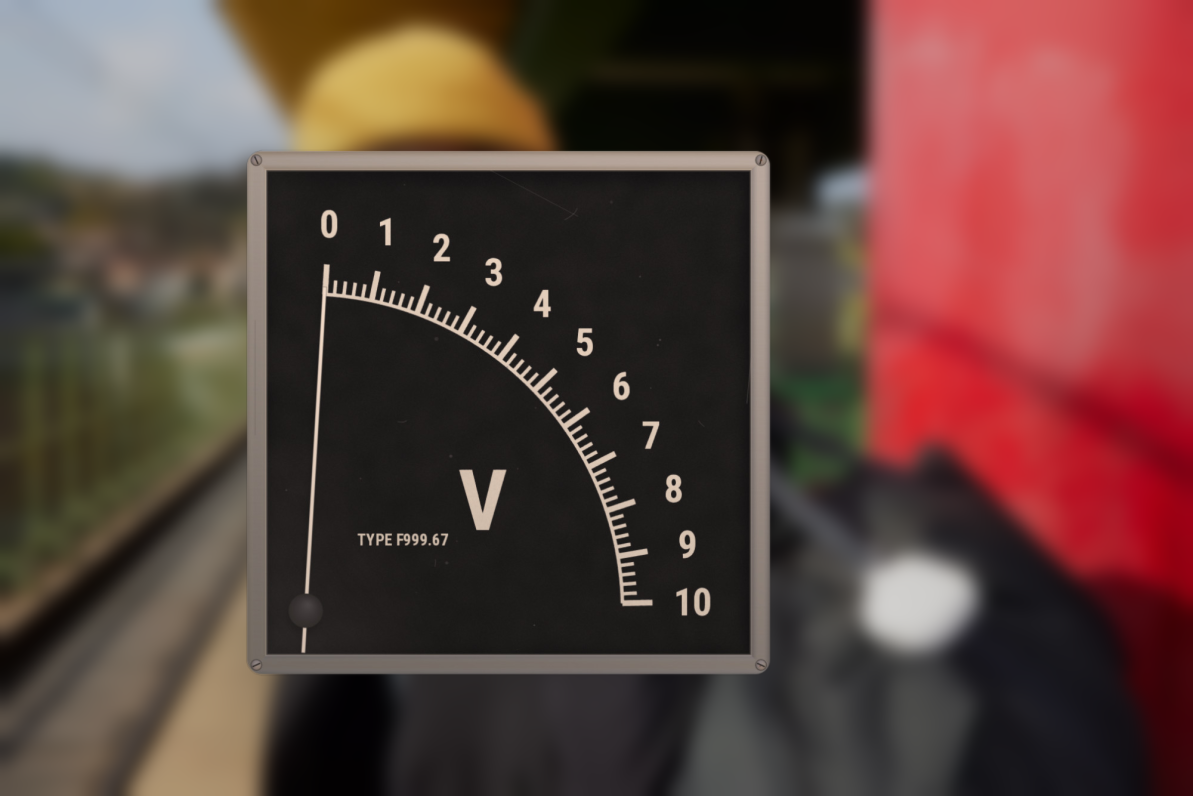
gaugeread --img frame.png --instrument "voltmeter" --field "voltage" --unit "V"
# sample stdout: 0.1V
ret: 0V
